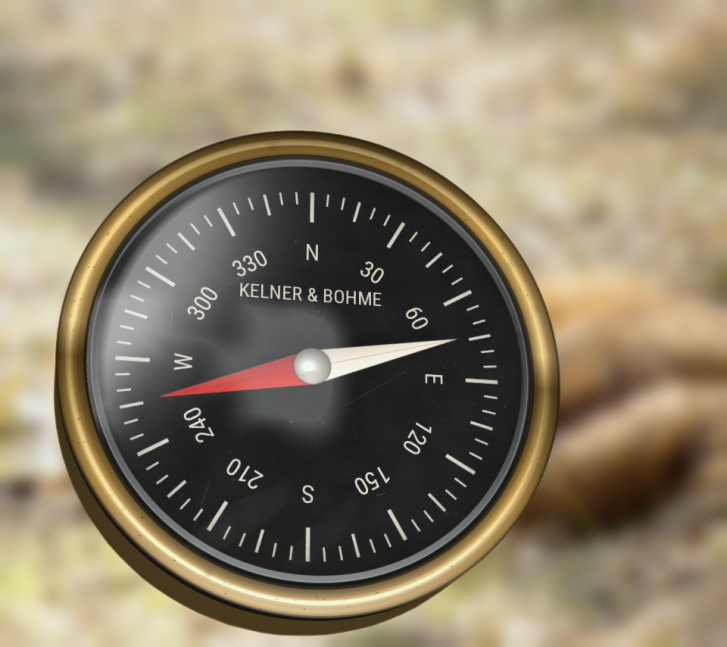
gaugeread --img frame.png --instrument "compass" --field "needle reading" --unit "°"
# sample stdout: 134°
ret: 255°
